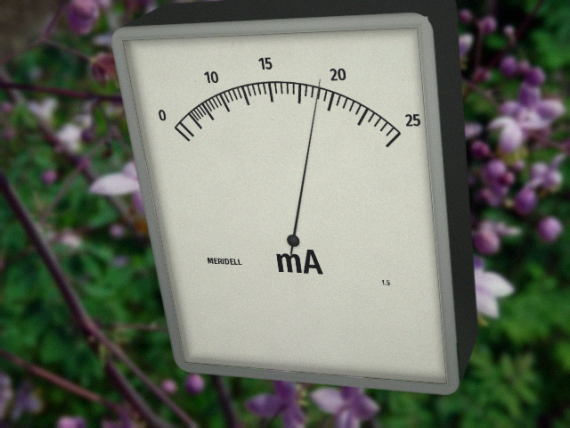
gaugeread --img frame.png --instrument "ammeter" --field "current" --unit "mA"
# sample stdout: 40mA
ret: 19mA
